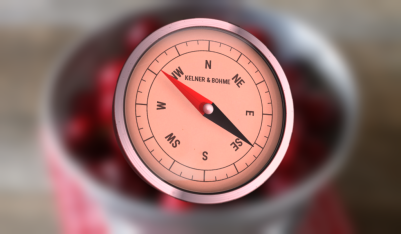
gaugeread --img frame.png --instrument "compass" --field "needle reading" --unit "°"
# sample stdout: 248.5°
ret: 305°
